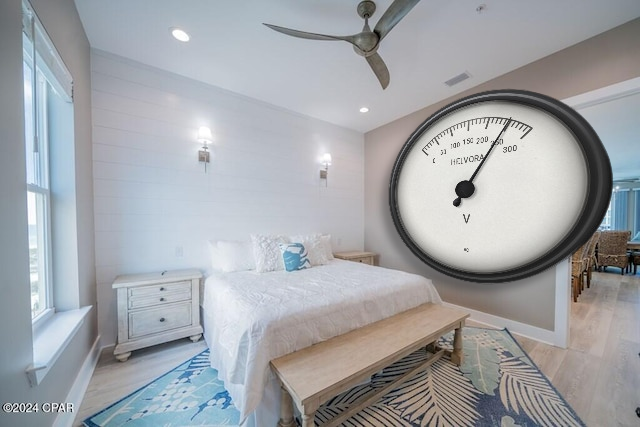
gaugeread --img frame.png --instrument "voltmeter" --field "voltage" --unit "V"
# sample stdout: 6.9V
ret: 250V
